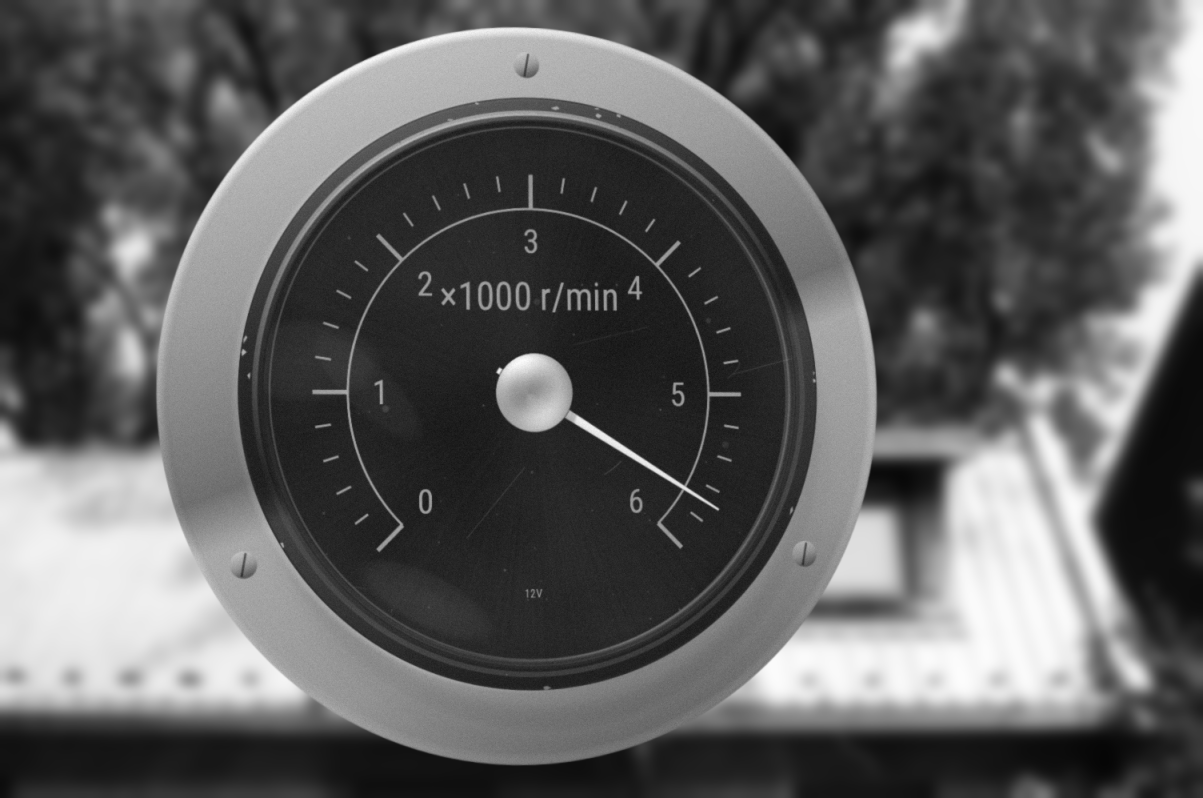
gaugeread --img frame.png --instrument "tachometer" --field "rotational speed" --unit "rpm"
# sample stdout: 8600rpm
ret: 5700rpm
